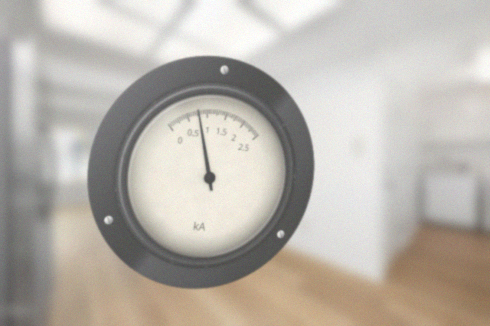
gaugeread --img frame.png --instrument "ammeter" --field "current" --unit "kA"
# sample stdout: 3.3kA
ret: 0.75kA
